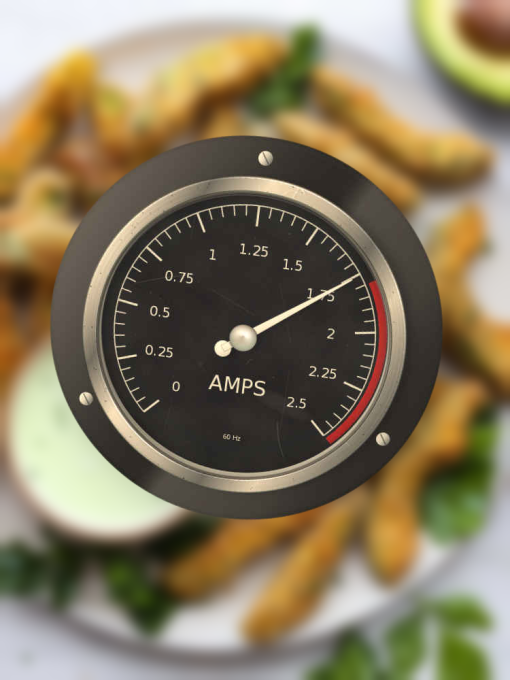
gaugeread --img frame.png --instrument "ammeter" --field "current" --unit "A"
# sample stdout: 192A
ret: 1.75A
